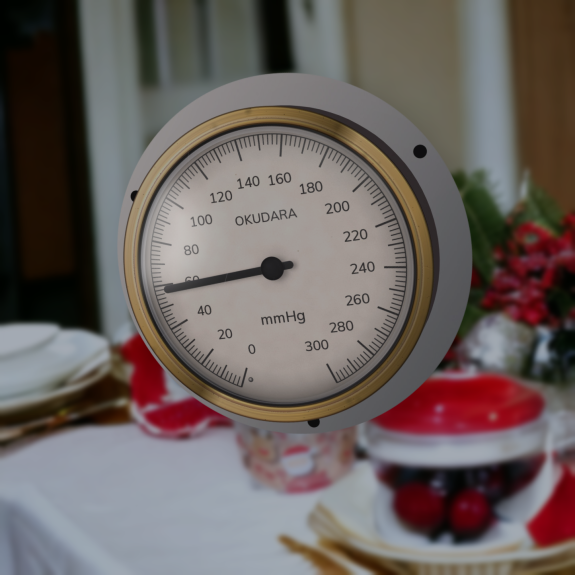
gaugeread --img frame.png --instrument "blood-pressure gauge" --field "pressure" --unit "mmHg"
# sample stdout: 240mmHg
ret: 58mmHg
